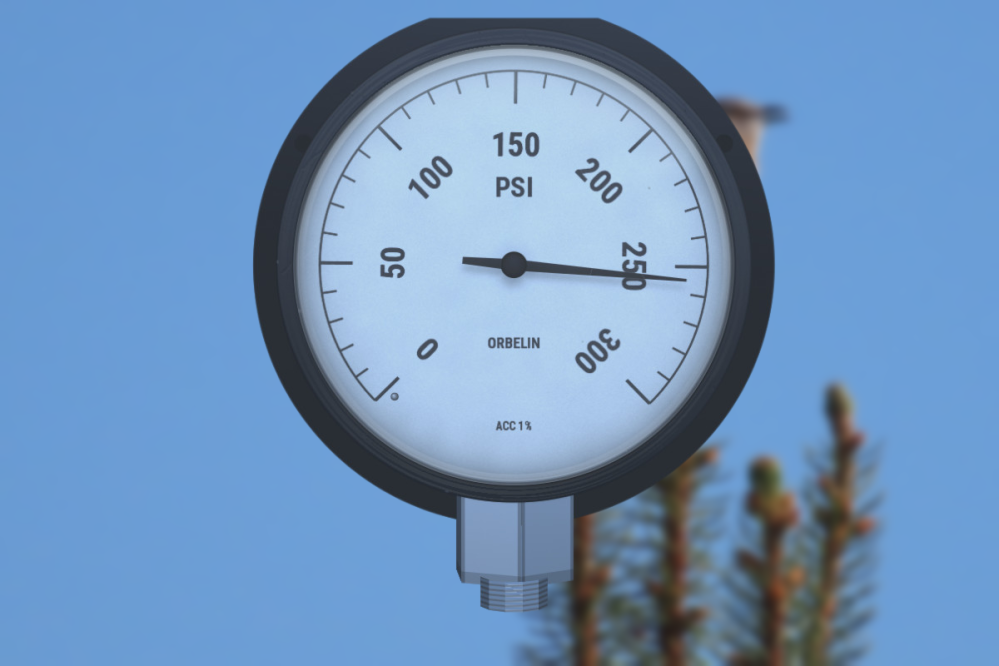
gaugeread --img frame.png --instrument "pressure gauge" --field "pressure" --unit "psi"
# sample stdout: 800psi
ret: 255psi
